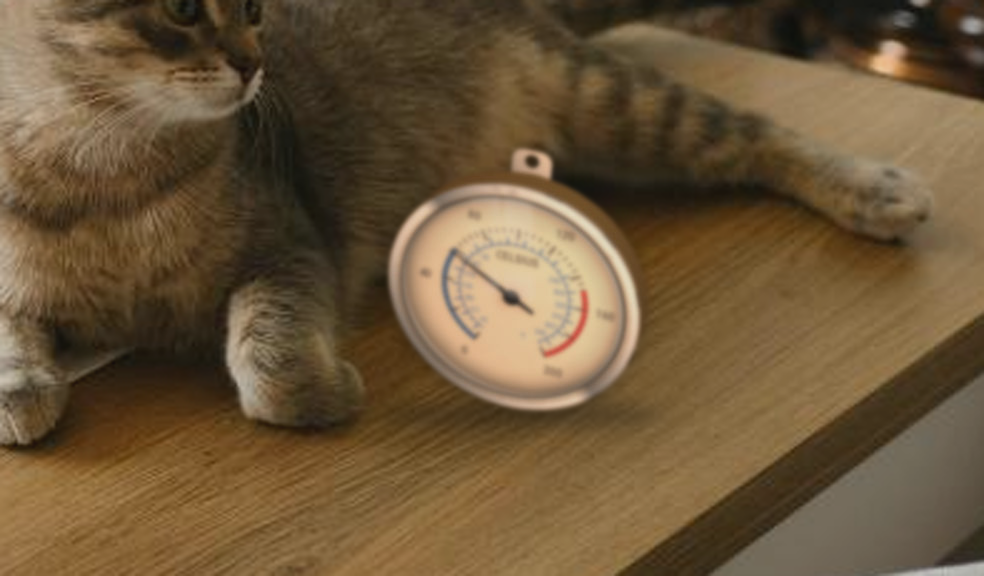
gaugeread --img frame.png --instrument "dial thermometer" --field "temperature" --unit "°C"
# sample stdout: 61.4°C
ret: 60°C
